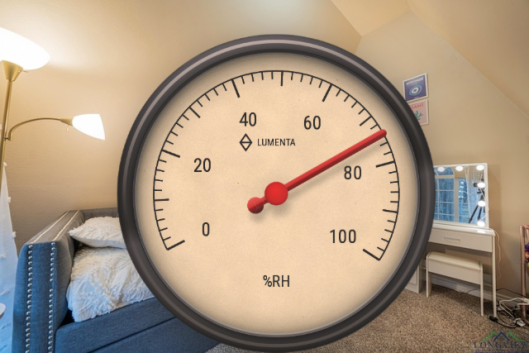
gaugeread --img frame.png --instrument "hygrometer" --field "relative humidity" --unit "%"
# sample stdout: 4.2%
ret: 74%
